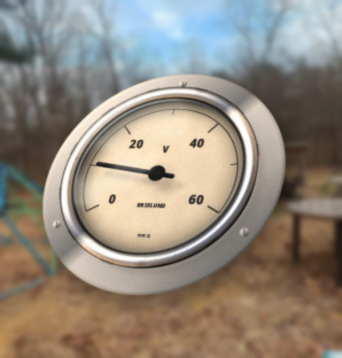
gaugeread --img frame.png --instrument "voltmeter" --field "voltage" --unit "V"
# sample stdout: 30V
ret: 10V
